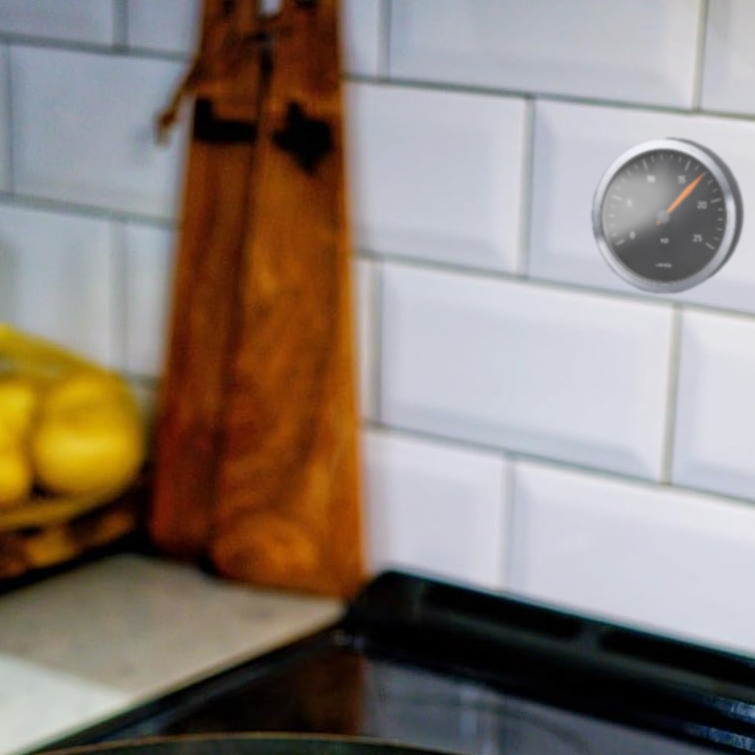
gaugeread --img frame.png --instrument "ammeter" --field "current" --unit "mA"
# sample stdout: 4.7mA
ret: 17mA
